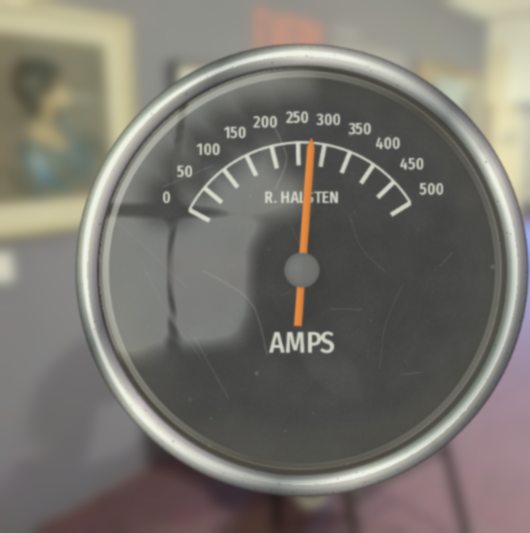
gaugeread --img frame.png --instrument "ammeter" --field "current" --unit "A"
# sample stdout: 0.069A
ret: 275A
